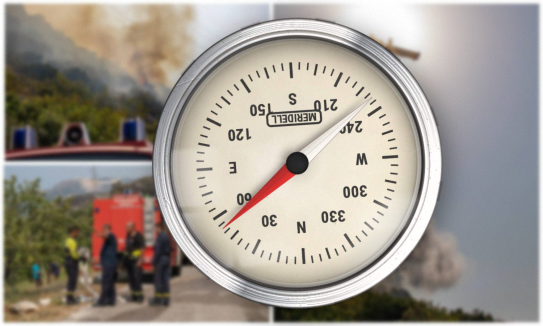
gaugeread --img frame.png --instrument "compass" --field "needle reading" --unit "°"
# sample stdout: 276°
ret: 52.5°
